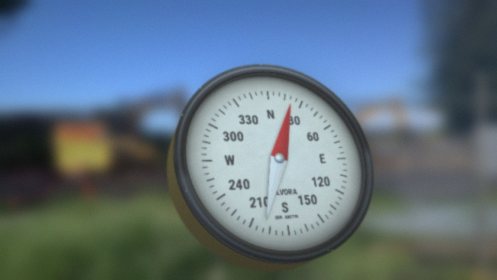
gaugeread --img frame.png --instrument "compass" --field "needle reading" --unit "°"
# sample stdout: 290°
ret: 20°
